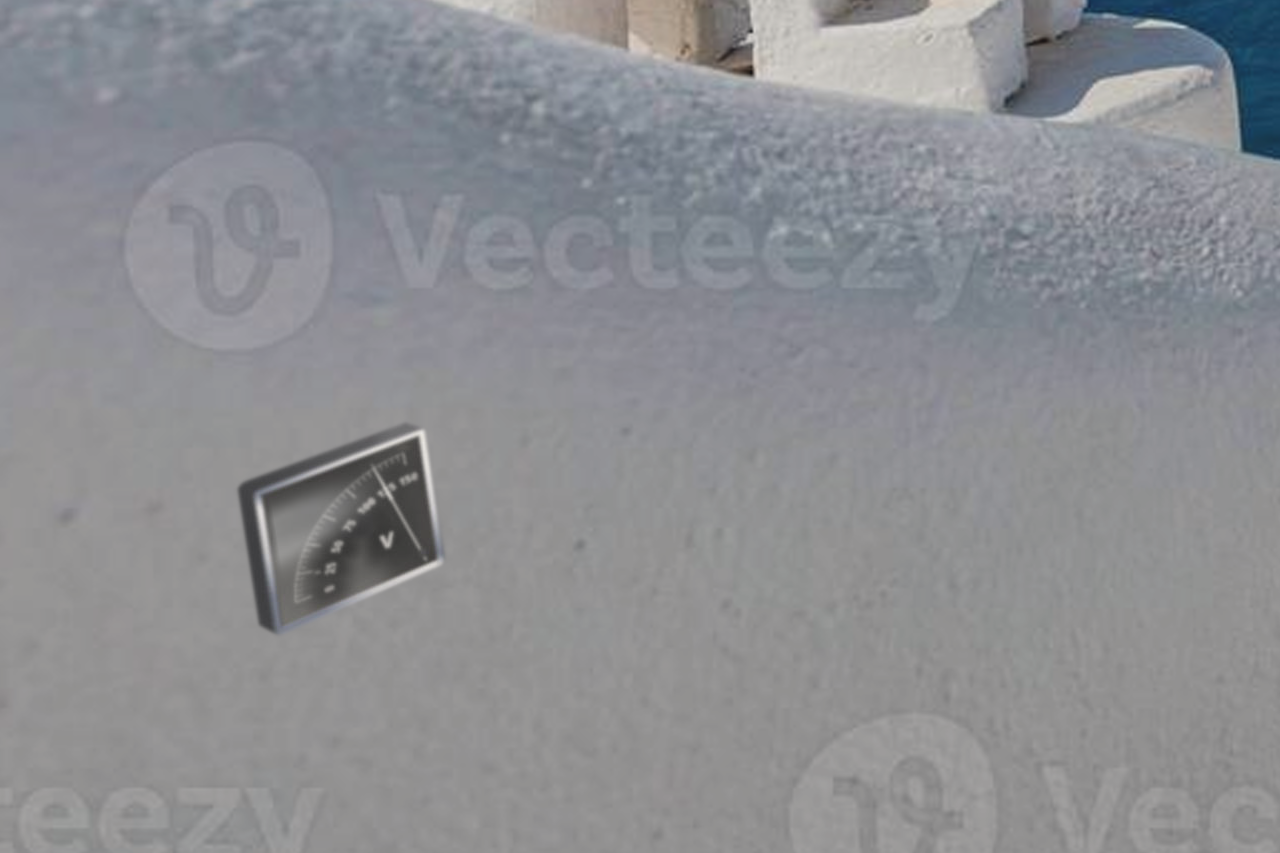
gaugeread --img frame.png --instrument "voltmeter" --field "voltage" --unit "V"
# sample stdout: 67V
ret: 125V
